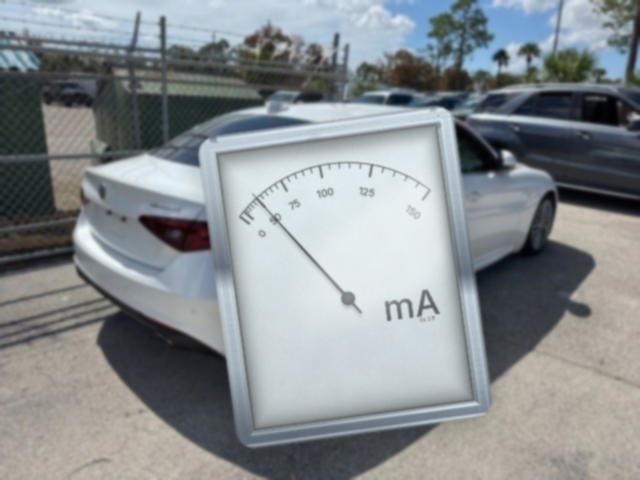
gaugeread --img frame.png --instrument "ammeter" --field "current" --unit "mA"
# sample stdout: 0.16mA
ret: 50mA
